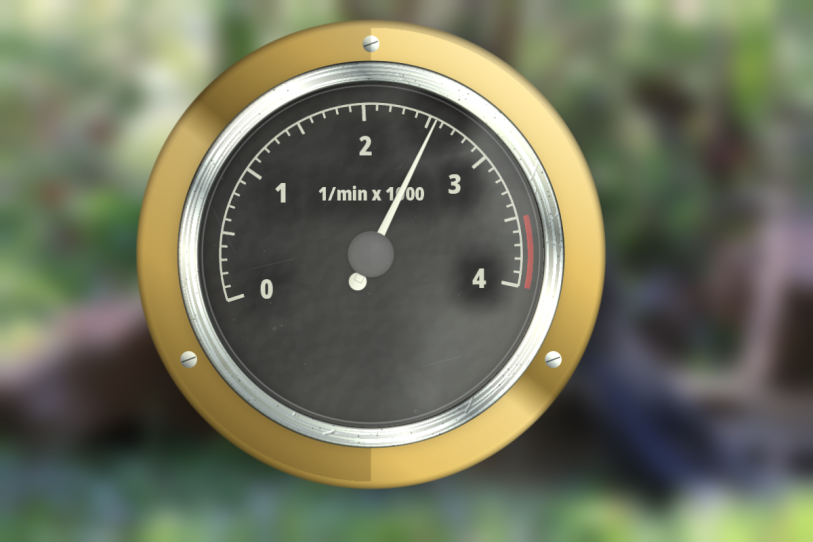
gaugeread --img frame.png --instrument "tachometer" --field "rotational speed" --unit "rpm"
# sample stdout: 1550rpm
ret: 2550rpm
